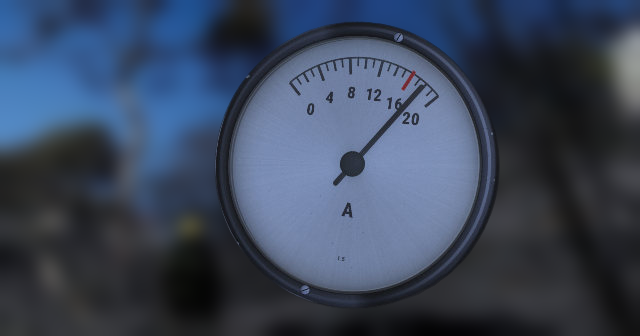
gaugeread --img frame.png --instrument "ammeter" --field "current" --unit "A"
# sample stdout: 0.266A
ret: 18A
